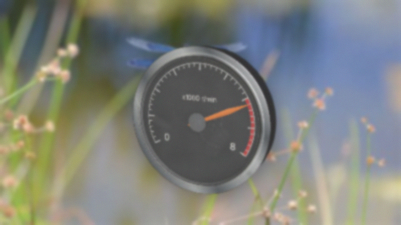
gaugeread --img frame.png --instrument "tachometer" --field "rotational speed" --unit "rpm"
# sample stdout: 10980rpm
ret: 6200rpm
